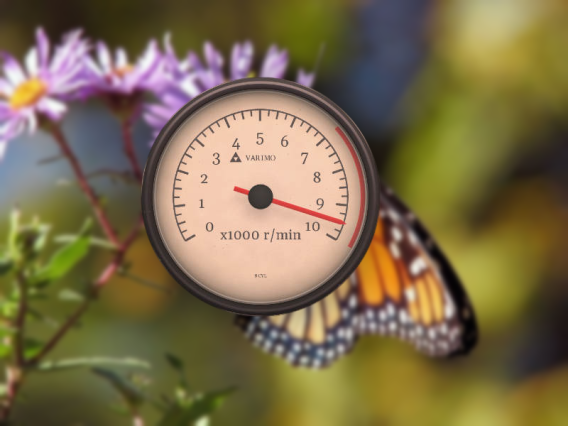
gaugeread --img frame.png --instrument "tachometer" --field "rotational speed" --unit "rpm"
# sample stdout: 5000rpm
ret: 9500rpm
